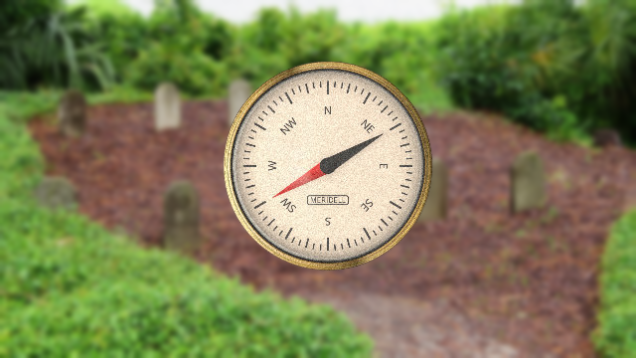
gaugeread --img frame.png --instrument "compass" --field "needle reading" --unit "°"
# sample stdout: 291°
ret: 240°
